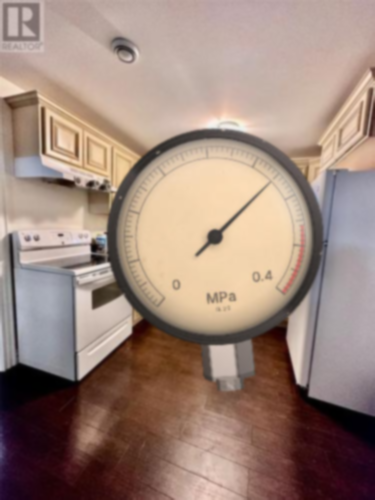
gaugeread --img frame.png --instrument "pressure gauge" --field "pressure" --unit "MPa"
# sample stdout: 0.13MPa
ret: 0.275MPa
